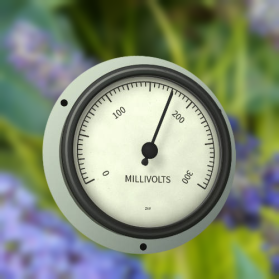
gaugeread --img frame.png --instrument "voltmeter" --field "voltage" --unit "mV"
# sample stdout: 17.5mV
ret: 175mV
